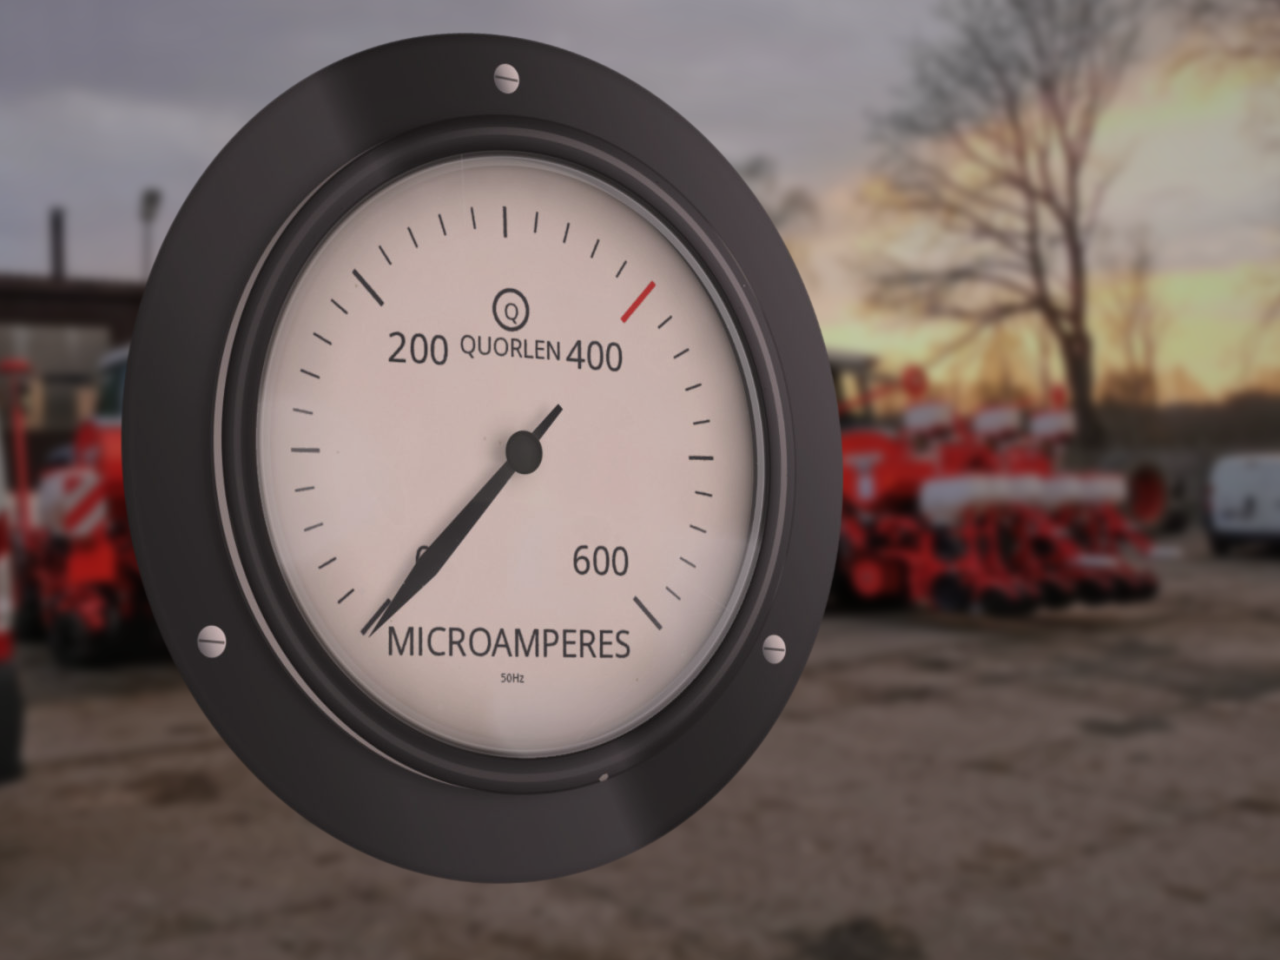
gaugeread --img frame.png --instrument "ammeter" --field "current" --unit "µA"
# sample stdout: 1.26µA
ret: 0µA
